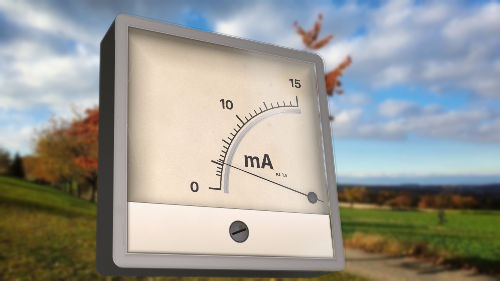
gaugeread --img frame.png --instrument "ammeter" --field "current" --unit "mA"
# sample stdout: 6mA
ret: 5mA
